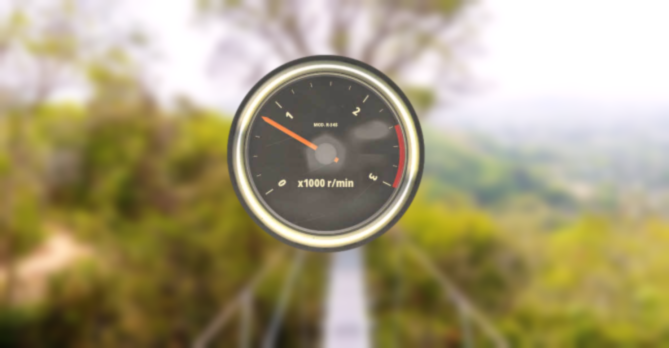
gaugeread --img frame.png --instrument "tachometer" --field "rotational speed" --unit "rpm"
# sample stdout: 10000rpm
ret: 800rpm
